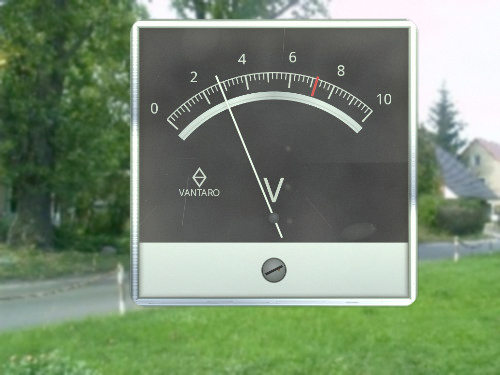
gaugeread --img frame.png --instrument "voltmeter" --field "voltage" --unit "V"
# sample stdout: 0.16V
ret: 2.8V
